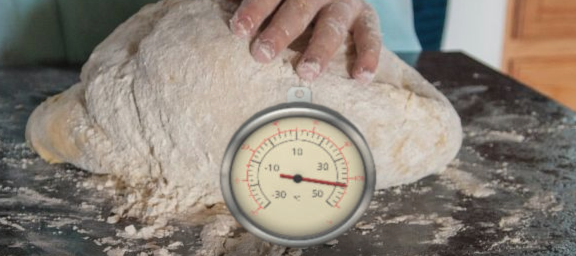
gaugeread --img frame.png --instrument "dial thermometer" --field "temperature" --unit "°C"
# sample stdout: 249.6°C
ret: 40°C
